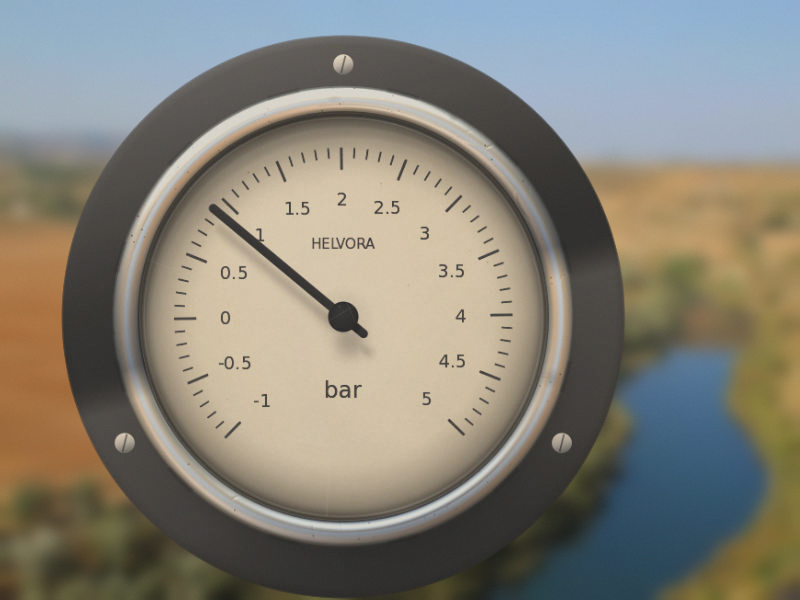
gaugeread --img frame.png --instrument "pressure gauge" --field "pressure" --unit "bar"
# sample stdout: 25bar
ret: 0.9bar
